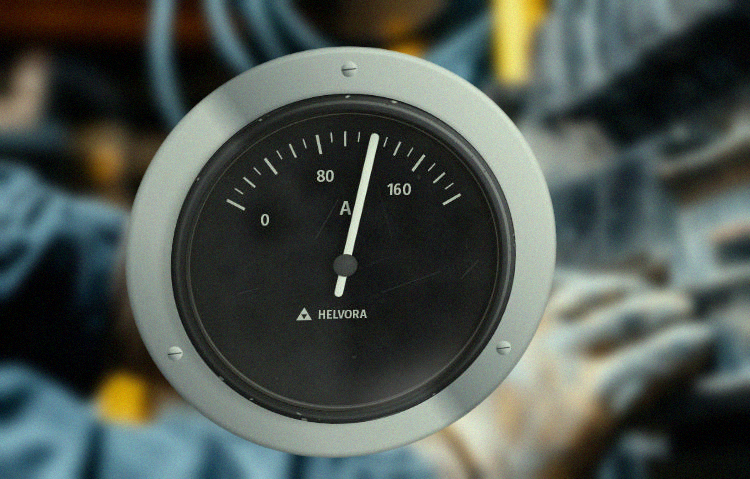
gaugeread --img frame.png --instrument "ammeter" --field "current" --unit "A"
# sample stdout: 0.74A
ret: 120A
